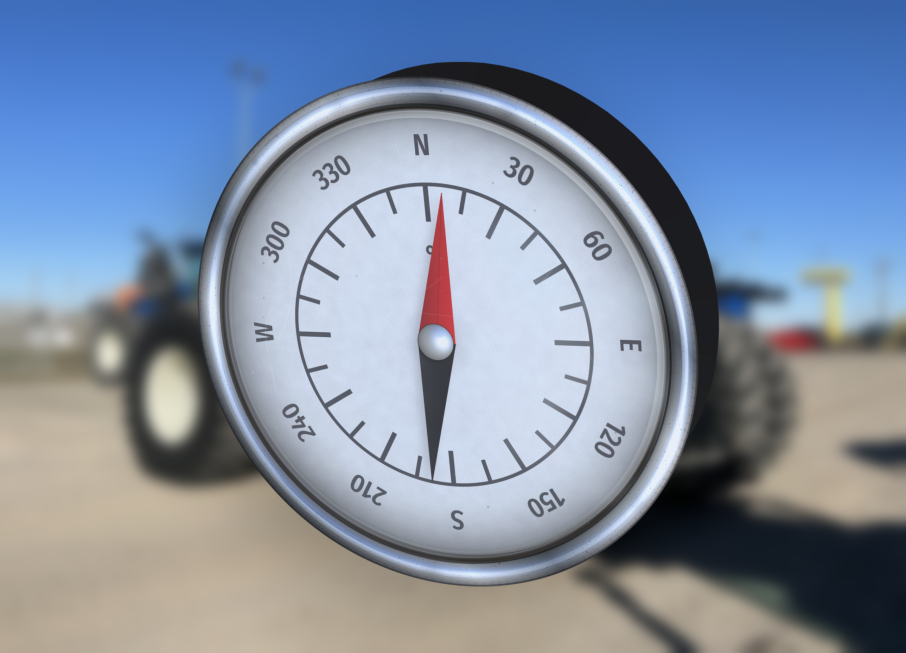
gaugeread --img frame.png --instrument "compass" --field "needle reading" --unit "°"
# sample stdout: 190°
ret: 7.5°
